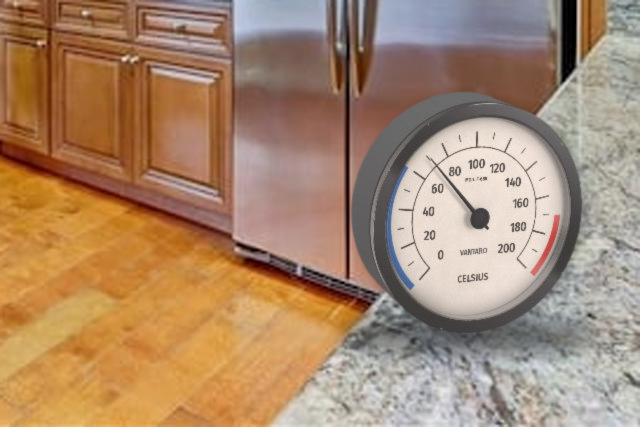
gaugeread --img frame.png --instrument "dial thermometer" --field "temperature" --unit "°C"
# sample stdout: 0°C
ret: 70°C
